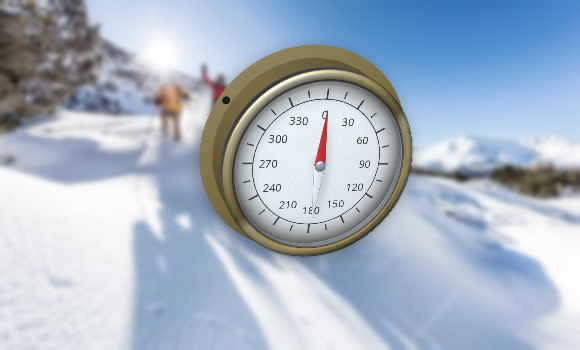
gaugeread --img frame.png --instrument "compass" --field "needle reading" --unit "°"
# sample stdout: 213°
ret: 0°
